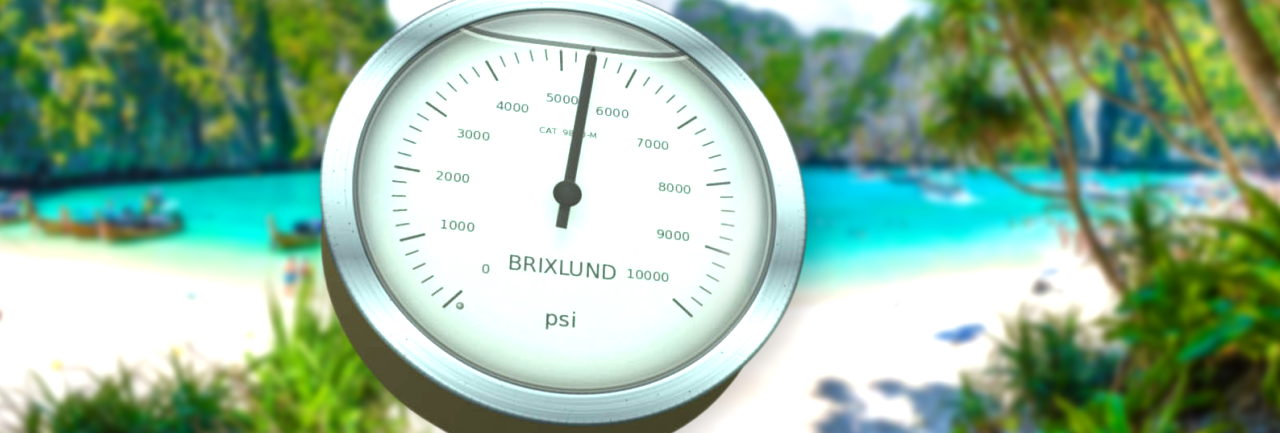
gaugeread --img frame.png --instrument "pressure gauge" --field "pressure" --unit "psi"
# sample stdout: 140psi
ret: 5400psi
